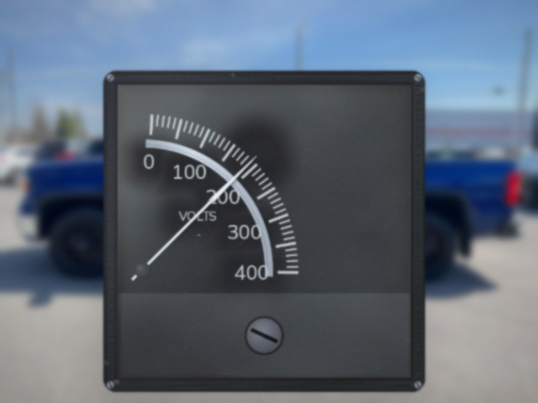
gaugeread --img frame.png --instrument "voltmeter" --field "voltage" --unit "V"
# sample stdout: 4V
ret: 190V
